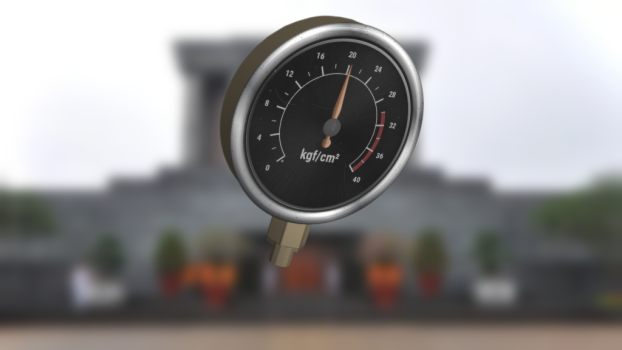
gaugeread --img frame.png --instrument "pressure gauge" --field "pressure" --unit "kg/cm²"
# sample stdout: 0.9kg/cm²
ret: 20kg/cm²
